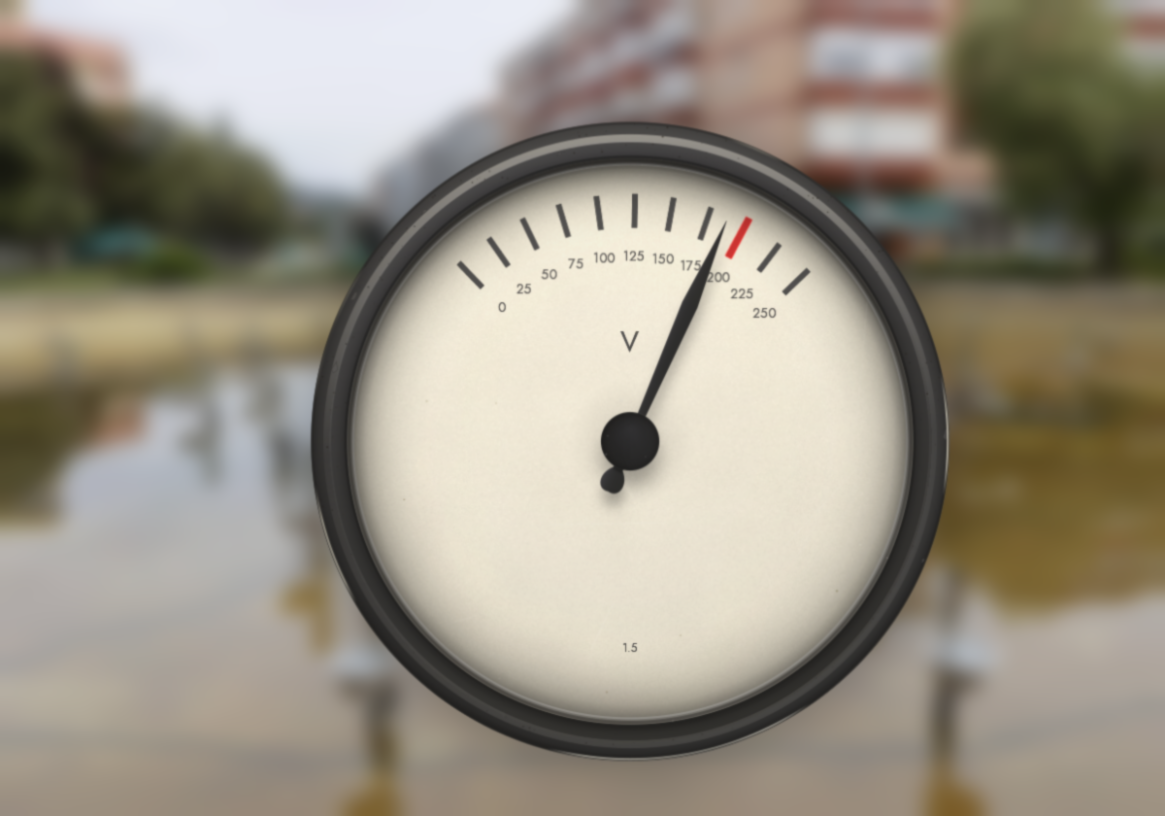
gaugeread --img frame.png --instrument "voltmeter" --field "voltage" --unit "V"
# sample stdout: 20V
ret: 187.5V
